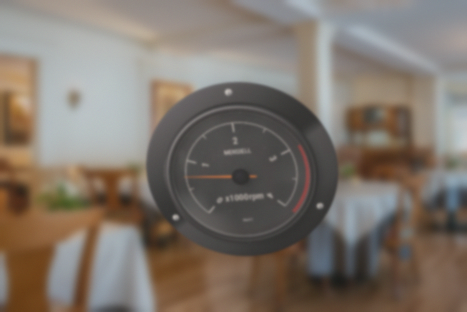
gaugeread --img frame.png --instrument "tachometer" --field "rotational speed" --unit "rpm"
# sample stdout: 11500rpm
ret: 750rpm
